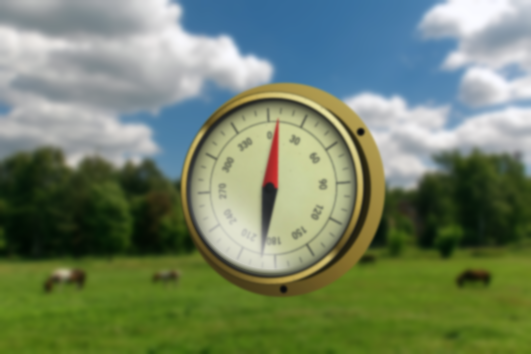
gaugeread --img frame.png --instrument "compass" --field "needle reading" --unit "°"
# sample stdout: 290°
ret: 10°
